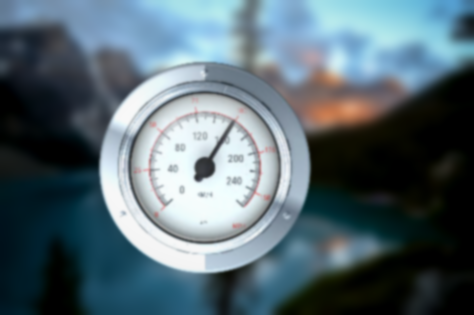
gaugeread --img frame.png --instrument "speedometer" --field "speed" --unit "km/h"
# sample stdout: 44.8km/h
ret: 160km/h
